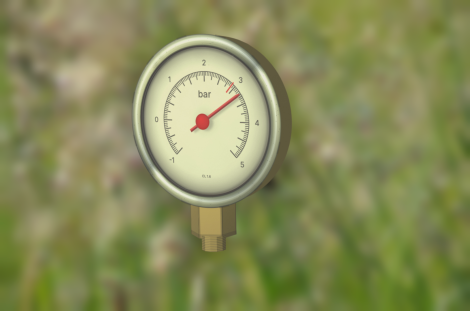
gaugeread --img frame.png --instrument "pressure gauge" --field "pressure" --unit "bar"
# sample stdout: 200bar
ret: 3.25bar
